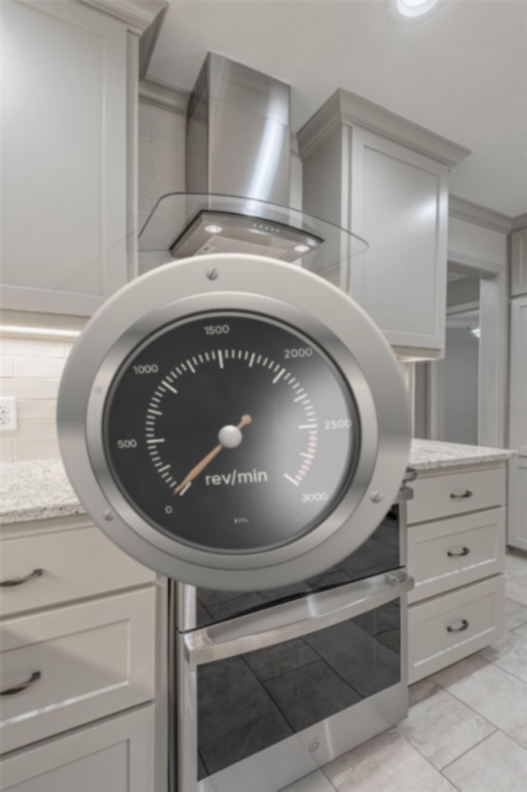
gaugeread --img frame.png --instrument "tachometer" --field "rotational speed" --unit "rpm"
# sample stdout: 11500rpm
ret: 50rpm
